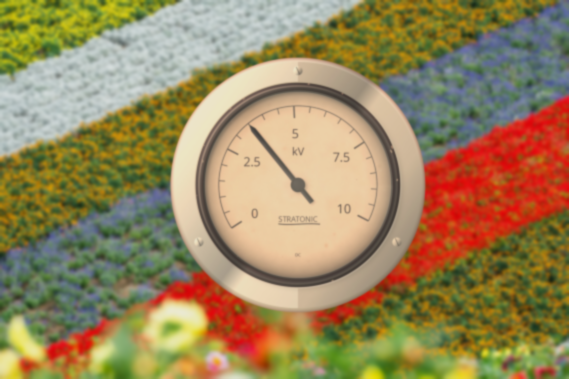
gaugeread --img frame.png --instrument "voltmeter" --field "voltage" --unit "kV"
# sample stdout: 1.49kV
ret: 3.5kV
